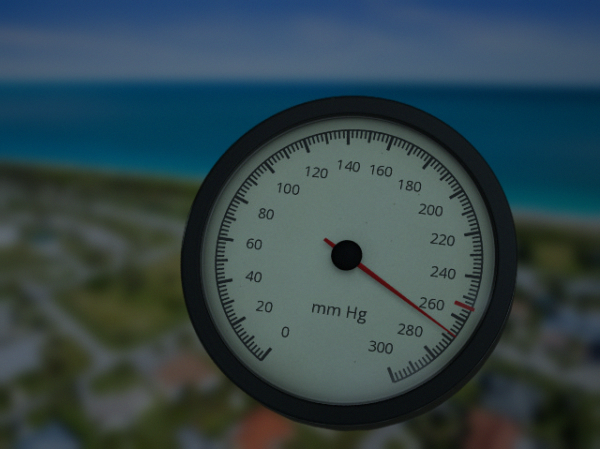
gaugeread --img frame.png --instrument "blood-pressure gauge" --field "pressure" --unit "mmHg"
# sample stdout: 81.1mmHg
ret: 268mmHg
